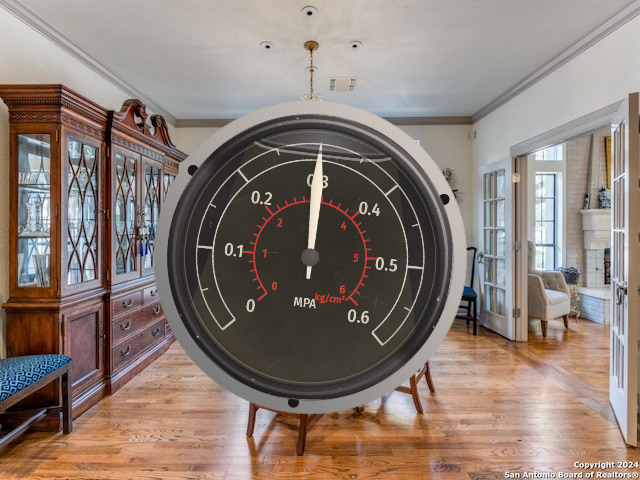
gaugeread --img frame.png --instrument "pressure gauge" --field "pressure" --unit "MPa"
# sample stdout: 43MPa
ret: 0.3MPa
